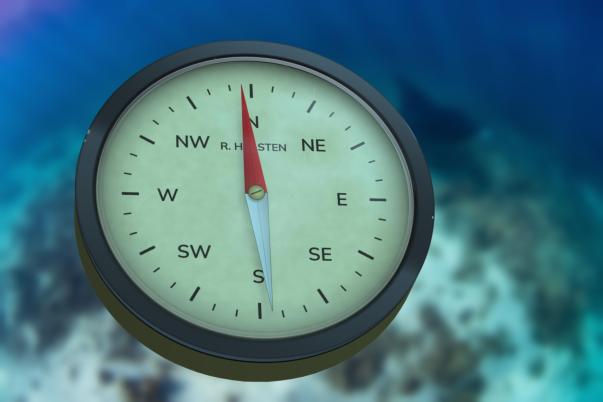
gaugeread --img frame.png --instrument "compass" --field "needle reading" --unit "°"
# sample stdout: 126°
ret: 355°
